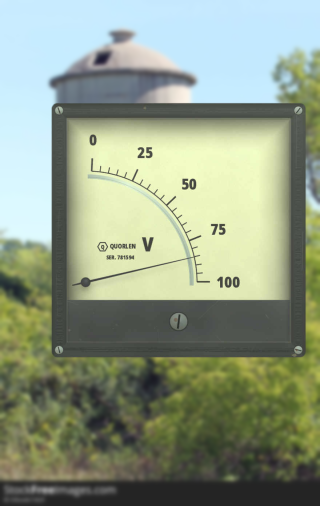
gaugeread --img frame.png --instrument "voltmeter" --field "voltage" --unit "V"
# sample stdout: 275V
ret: 85V
